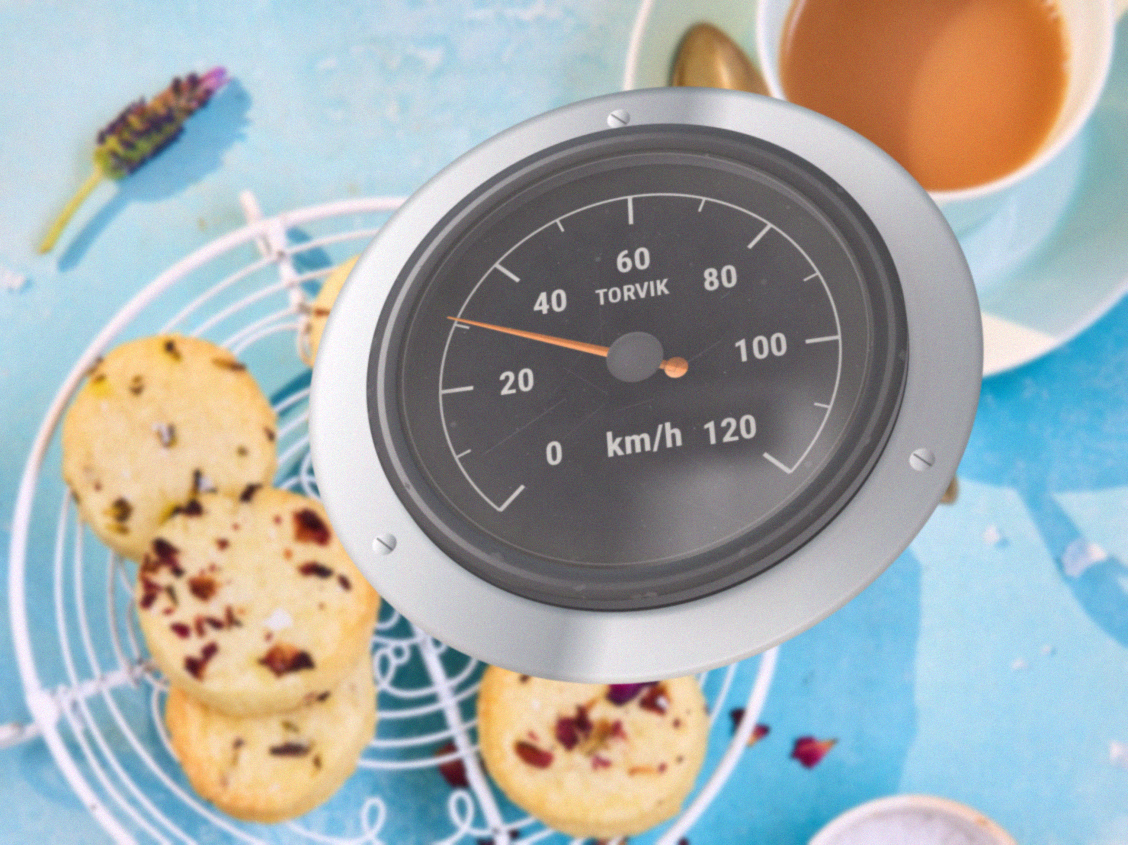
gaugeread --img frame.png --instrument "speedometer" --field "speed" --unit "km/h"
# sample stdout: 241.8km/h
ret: 30km/h
